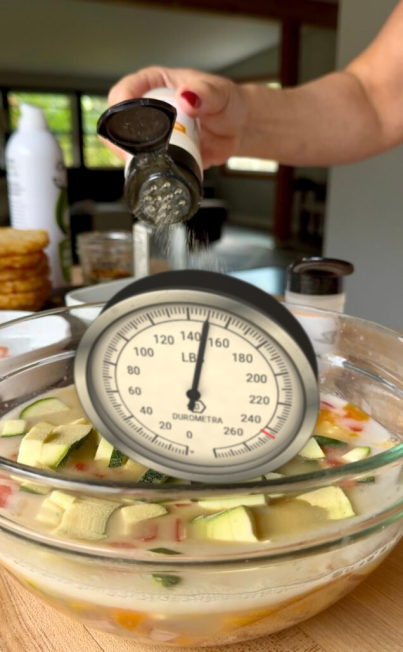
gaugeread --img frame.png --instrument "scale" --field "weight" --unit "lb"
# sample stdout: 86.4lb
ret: 150lb
